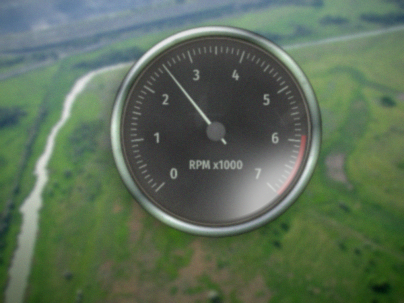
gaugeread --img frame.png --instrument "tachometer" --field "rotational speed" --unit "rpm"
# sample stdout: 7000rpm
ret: 2500rpm
